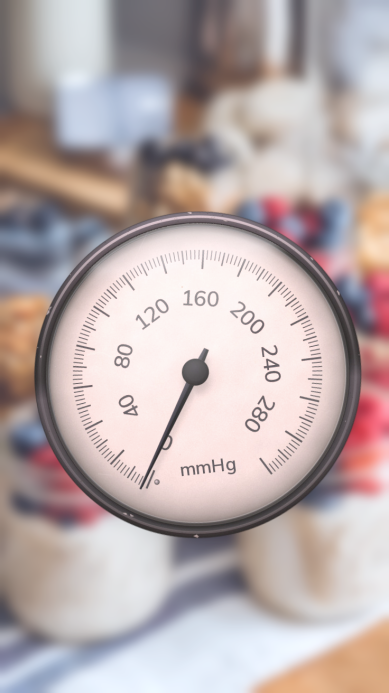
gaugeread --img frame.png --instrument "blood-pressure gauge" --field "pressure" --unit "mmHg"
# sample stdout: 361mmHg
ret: 2mmHg
